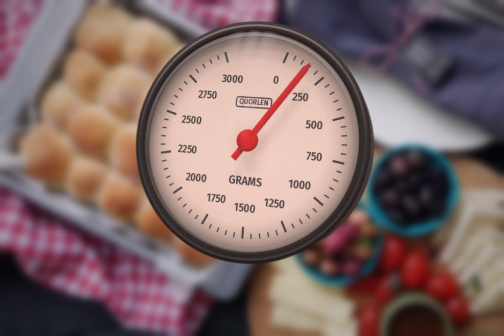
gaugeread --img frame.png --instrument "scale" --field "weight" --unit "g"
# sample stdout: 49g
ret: 150g
